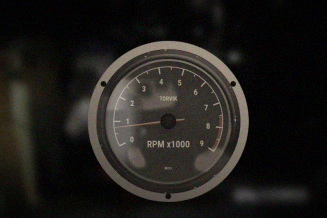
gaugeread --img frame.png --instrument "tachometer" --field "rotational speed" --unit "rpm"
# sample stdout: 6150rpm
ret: 750rpm
